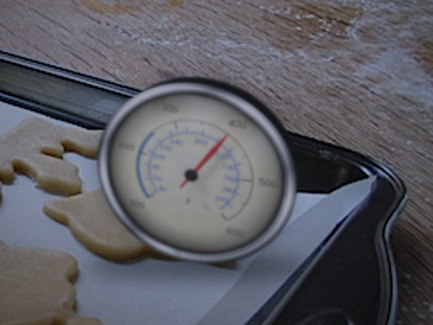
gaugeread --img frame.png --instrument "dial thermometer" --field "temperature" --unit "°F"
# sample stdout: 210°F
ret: 400°F
